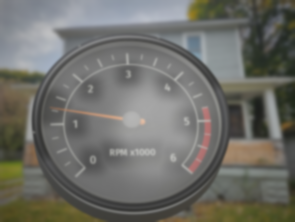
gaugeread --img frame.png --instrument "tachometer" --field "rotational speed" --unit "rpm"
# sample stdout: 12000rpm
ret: 1250rpm
